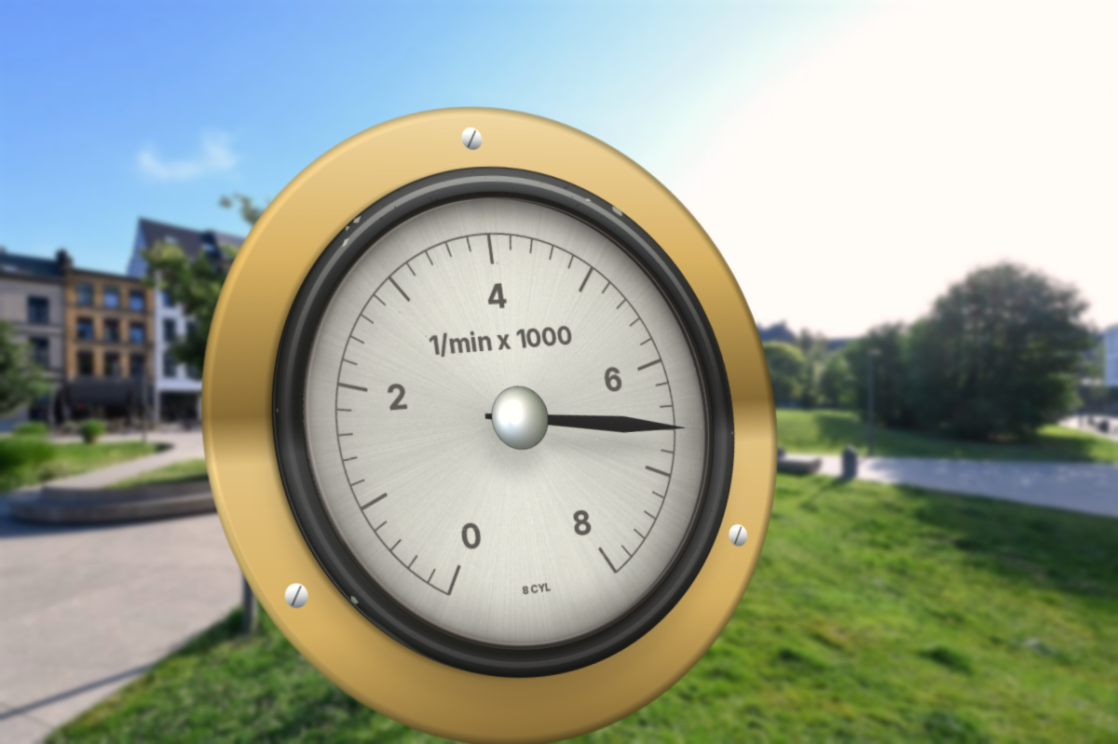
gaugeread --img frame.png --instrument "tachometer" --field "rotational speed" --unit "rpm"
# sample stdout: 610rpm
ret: 6600rpm
